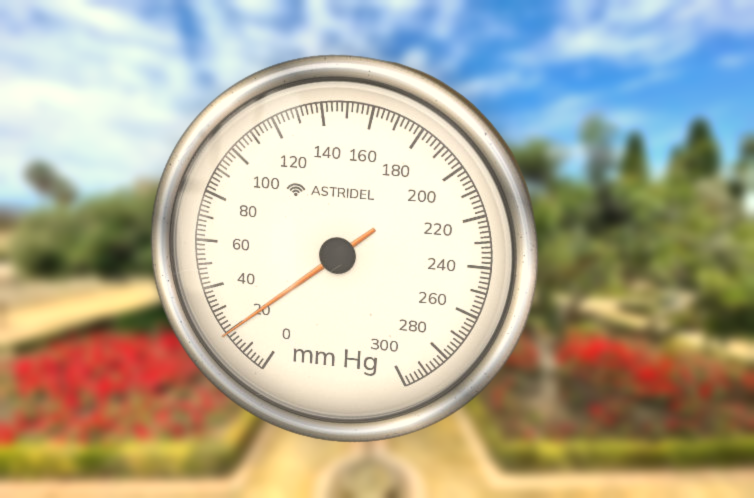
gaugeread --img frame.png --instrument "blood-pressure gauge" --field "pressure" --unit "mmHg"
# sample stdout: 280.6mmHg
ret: 20mmHg
